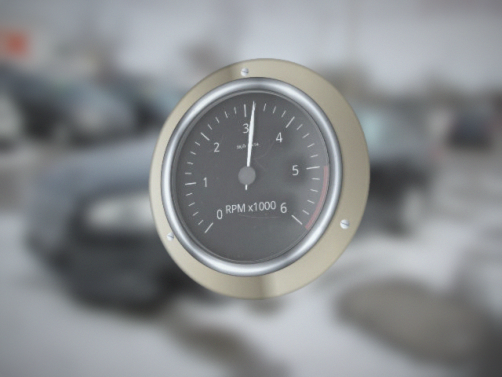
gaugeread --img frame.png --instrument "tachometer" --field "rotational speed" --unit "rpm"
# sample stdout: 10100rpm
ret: 3200rpm
